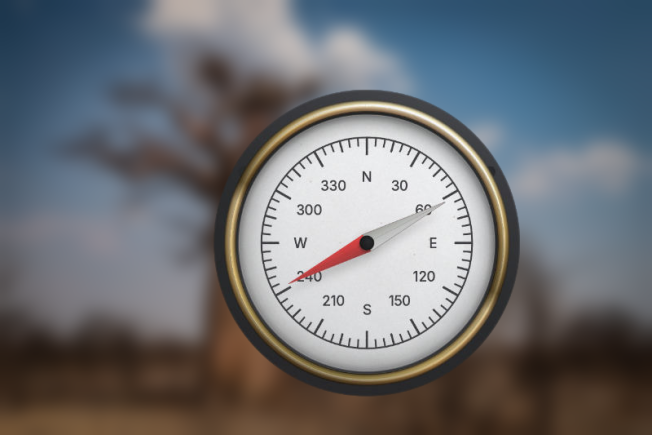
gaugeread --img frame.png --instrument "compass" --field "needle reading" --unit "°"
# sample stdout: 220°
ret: 242.5°
